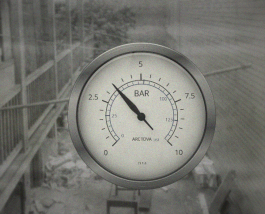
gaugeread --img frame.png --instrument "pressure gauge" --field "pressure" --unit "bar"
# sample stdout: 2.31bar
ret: 3.5bar
